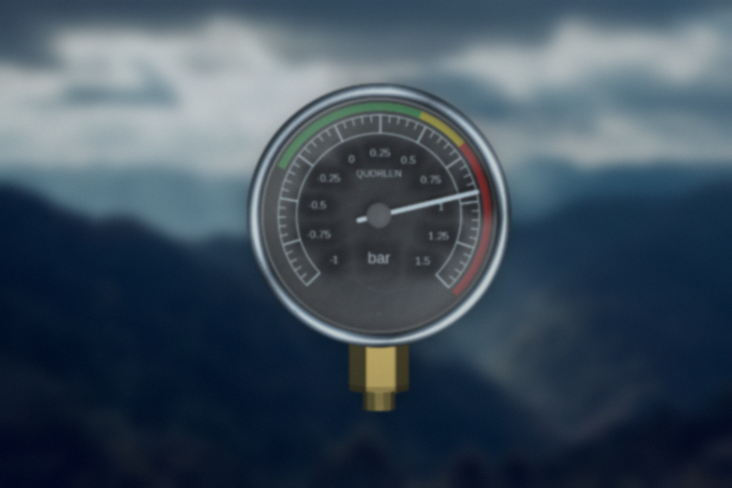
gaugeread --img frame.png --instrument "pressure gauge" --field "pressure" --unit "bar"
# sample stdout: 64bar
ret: 0.95bar
